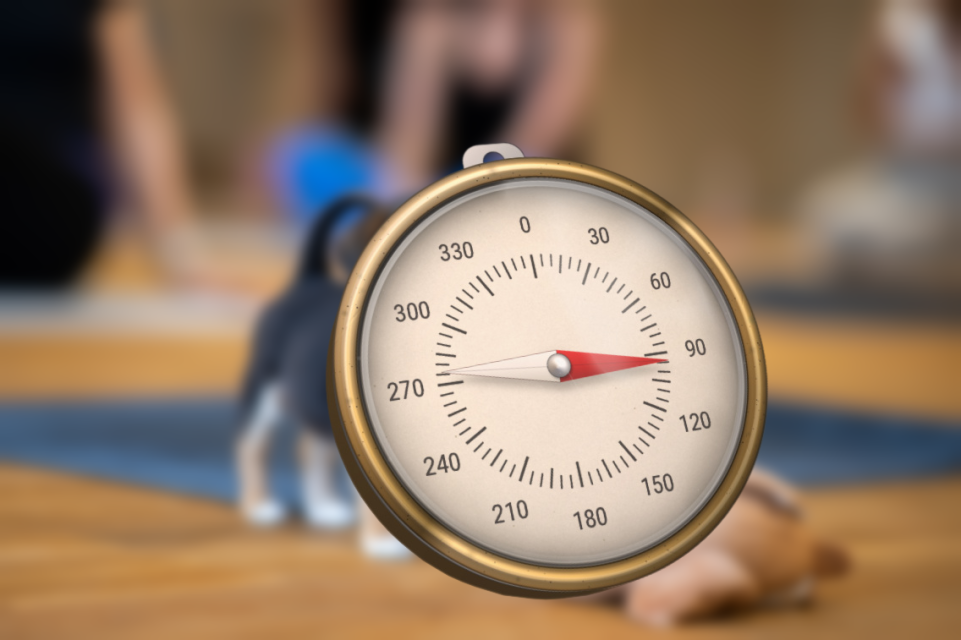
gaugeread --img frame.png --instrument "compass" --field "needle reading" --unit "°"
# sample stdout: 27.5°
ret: 95°
